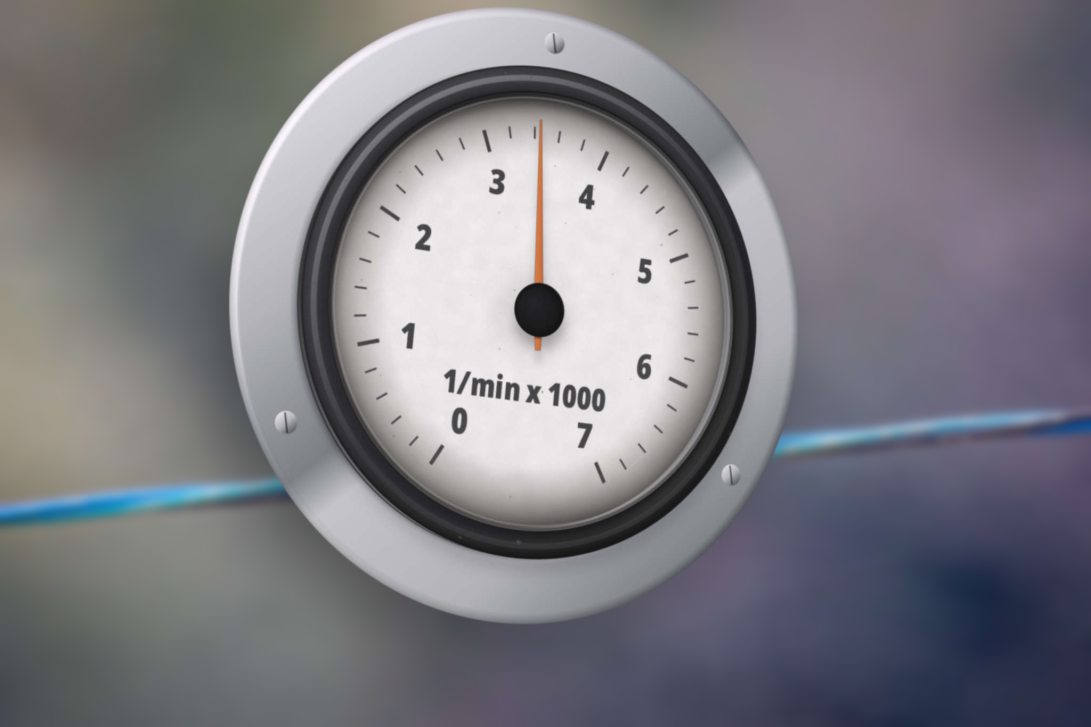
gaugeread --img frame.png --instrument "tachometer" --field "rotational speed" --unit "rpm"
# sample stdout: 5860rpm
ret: 3400rpm
